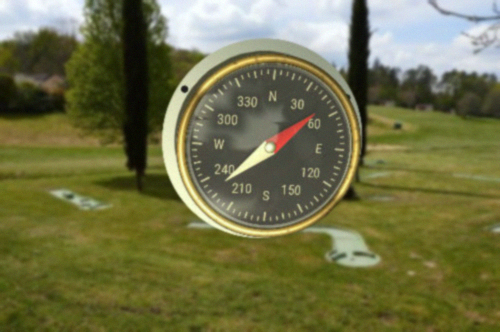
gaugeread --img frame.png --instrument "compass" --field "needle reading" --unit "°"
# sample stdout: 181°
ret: 50°
